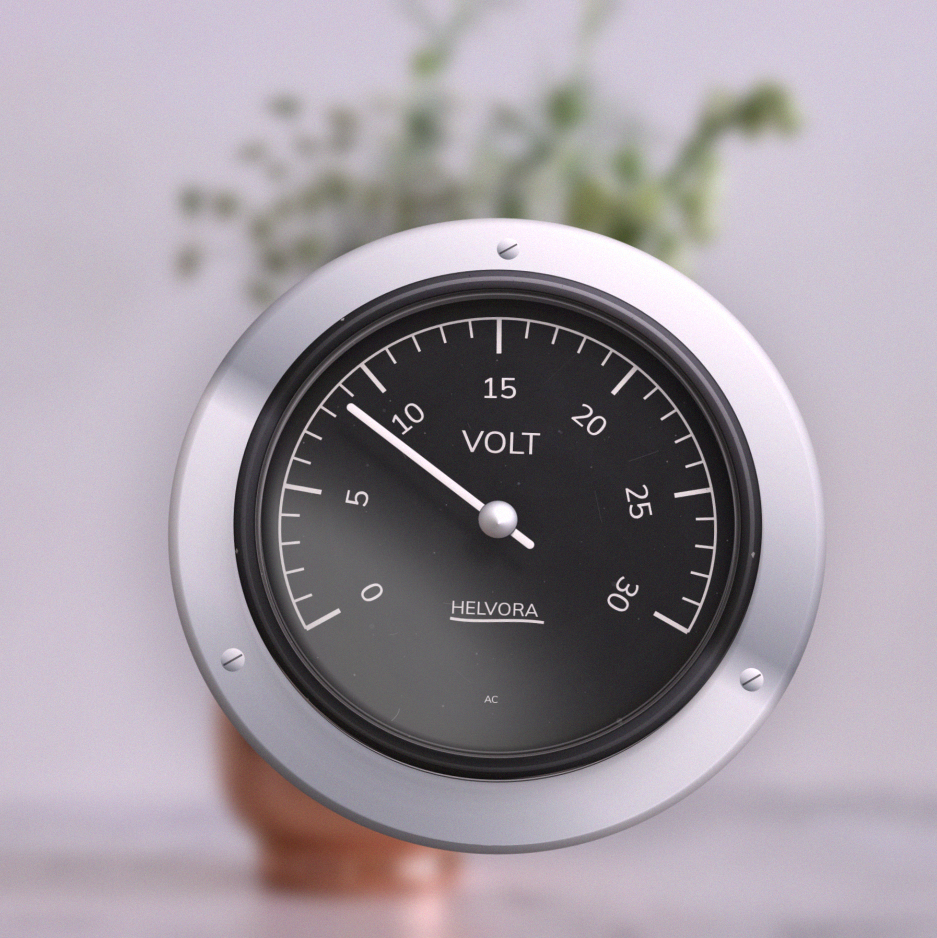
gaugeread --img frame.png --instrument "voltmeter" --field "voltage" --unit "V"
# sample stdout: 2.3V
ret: 8.5V
